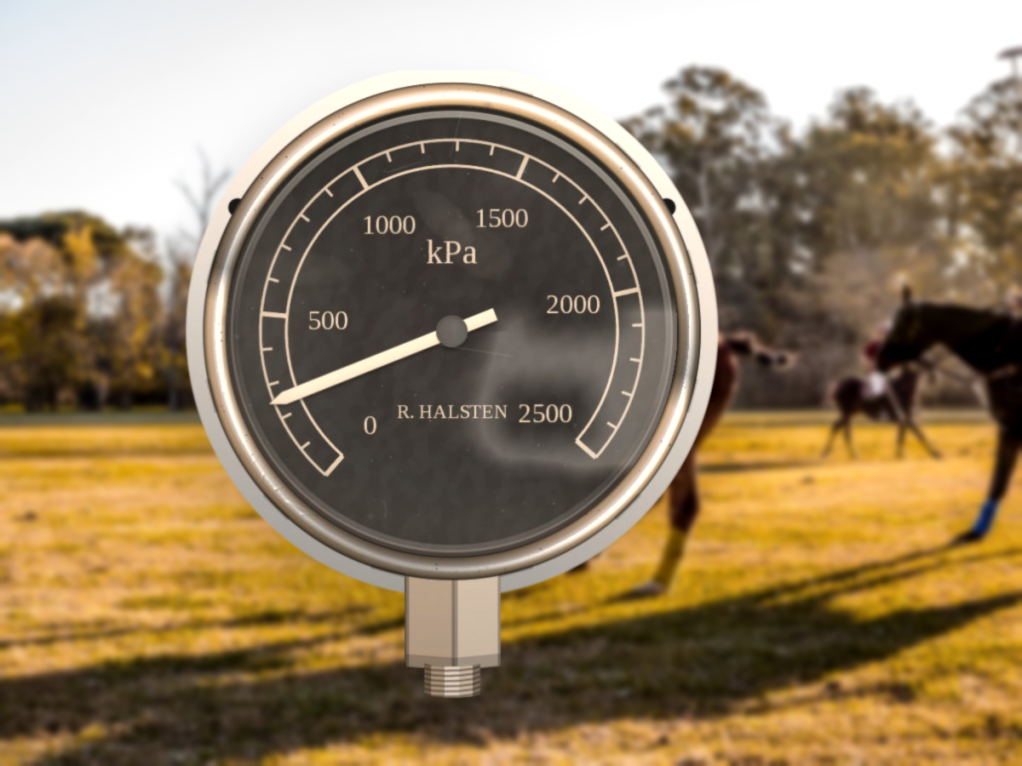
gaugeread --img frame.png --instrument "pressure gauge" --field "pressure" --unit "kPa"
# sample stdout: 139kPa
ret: 250kPa
